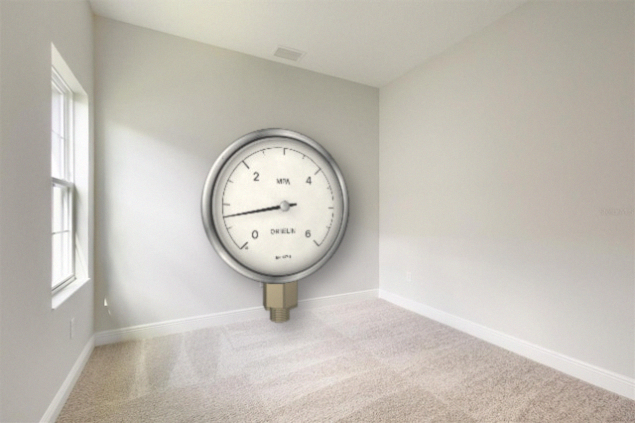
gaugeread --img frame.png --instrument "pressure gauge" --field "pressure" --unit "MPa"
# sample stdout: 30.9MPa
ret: 0.75MPa
